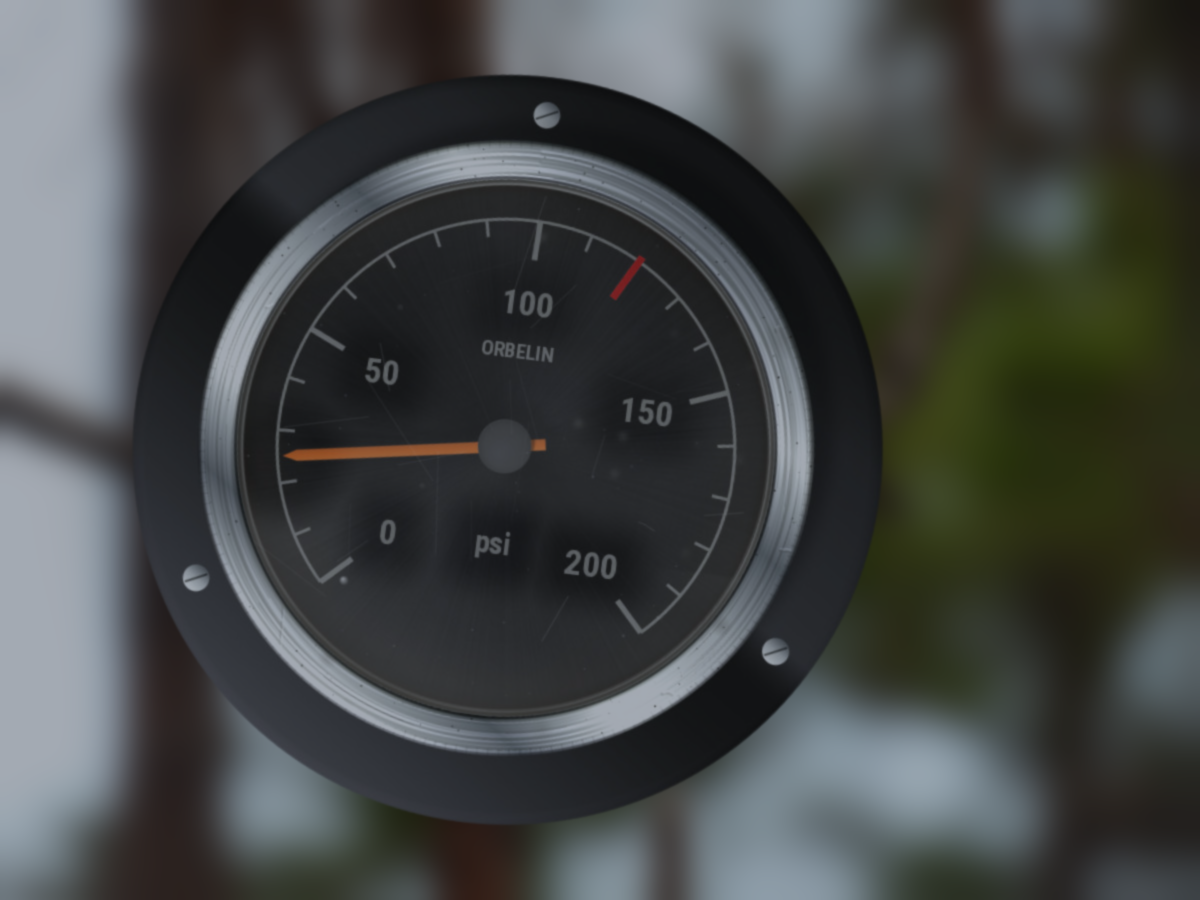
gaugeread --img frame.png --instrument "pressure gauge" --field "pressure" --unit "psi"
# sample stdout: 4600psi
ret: 25psi
